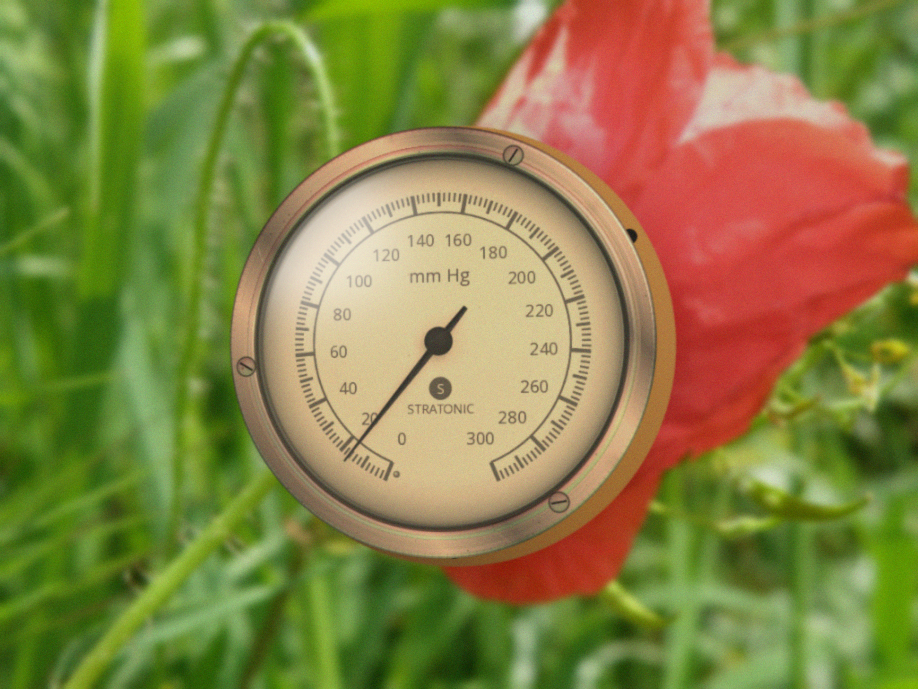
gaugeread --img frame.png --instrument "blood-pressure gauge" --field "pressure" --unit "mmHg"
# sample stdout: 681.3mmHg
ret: 16mmHg
